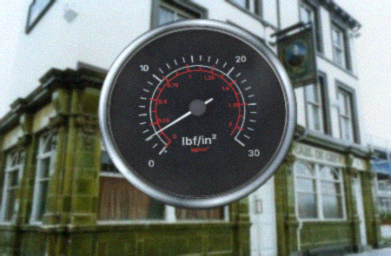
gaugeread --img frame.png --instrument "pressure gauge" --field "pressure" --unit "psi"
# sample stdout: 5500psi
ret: 2psi
